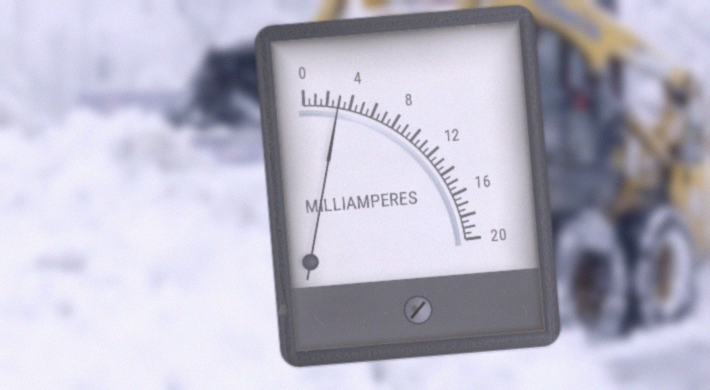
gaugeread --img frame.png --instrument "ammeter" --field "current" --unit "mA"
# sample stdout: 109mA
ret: 3mA
